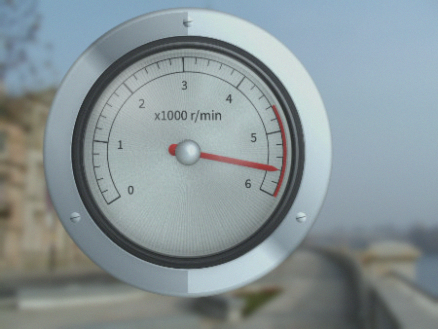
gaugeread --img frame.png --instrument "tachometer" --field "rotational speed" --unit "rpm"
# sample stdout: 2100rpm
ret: 5600rpm
